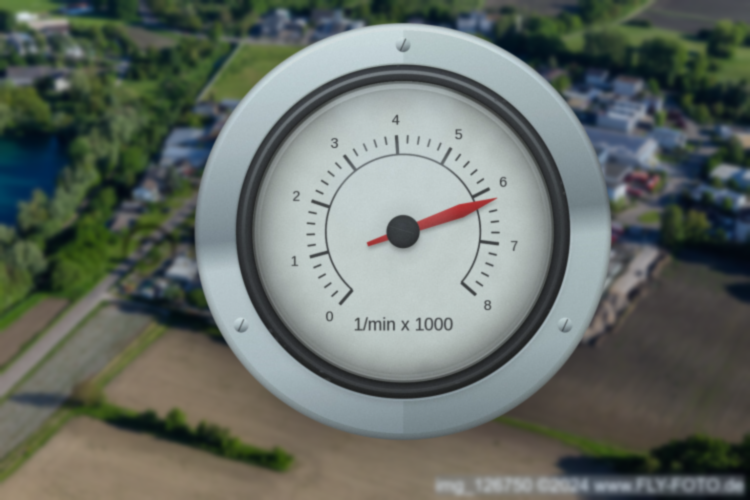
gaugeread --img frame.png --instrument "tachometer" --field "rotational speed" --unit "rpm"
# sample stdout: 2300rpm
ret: 6200rpm
